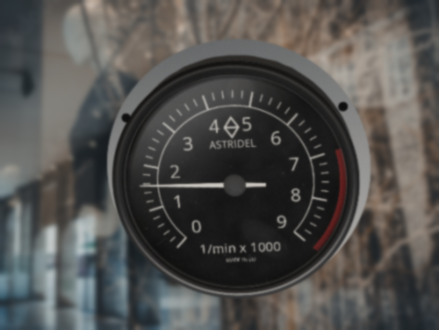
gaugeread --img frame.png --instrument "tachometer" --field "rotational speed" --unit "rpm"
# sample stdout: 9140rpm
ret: 1600rpm
